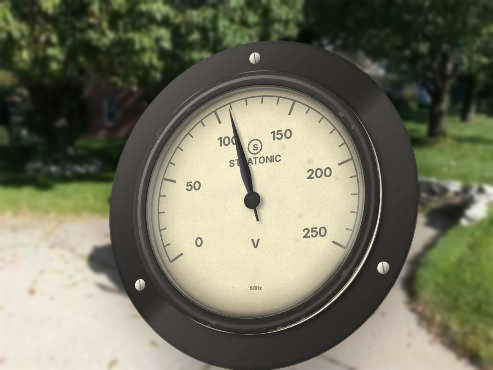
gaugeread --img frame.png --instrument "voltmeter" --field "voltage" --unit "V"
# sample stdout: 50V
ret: 110V
